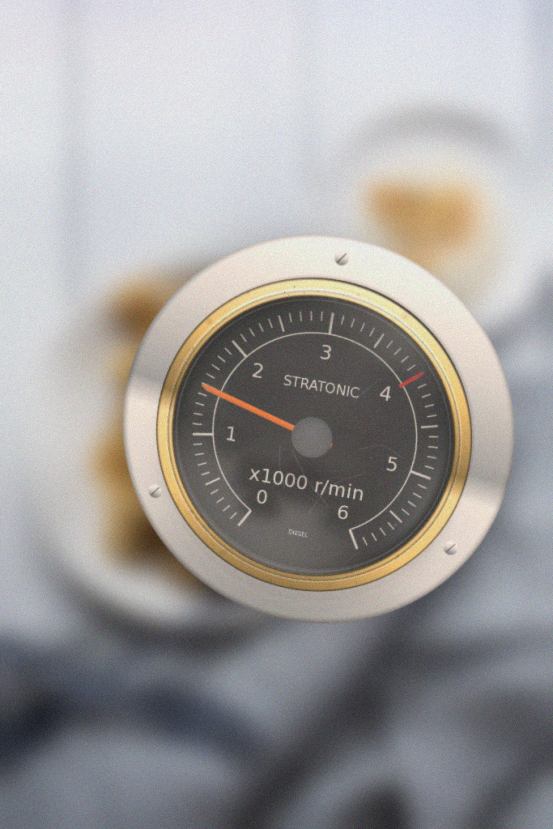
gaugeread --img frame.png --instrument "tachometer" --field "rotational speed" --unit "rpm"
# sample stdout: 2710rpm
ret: 1500rpm
